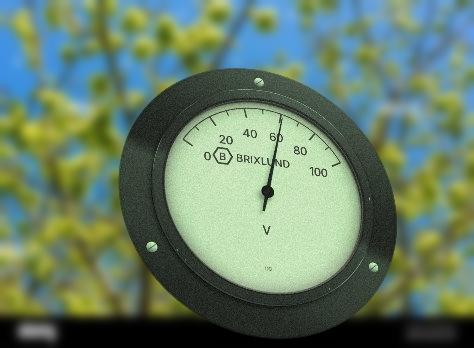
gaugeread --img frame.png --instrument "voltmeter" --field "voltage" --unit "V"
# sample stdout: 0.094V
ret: 60V
